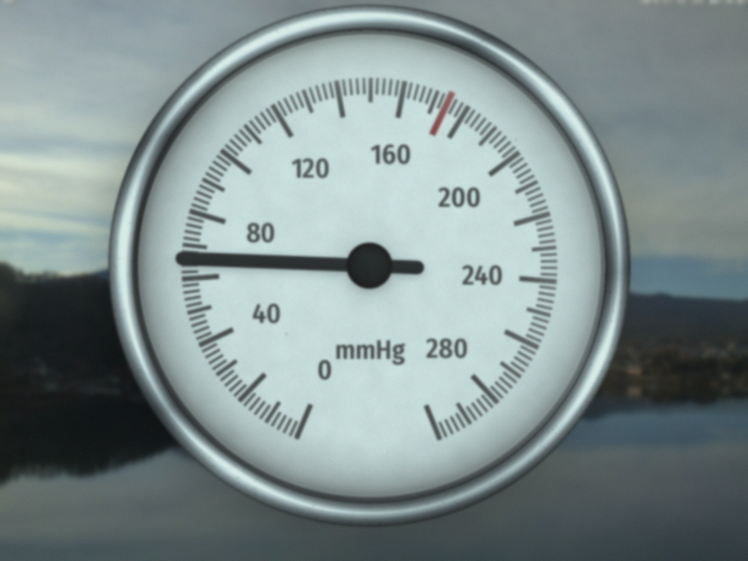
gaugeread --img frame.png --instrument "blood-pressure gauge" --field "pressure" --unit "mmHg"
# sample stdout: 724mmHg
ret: 66mmHg
